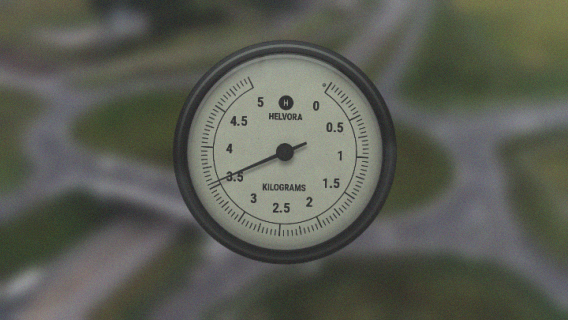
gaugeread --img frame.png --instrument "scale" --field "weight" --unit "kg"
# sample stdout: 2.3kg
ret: 3.55kg
